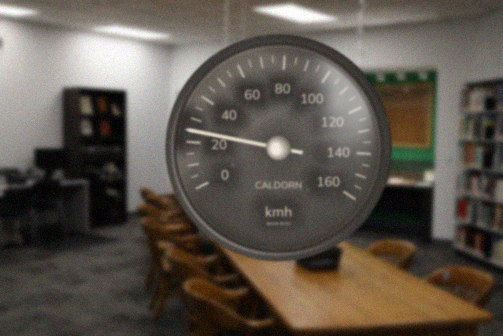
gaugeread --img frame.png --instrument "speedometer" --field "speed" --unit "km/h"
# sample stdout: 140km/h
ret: 25km/h
